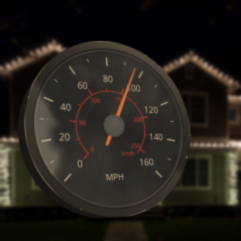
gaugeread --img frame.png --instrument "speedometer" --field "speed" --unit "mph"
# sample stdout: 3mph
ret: 95mph
